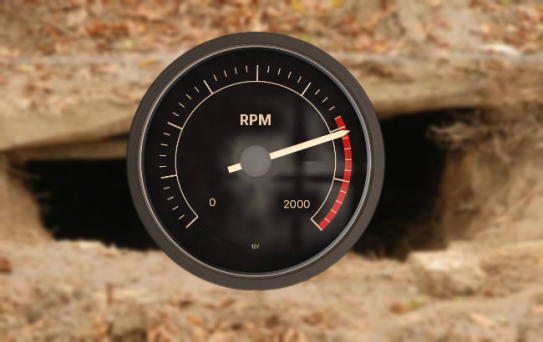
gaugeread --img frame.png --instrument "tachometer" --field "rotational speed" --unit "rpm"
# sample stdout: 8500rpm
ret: 1525rpm
